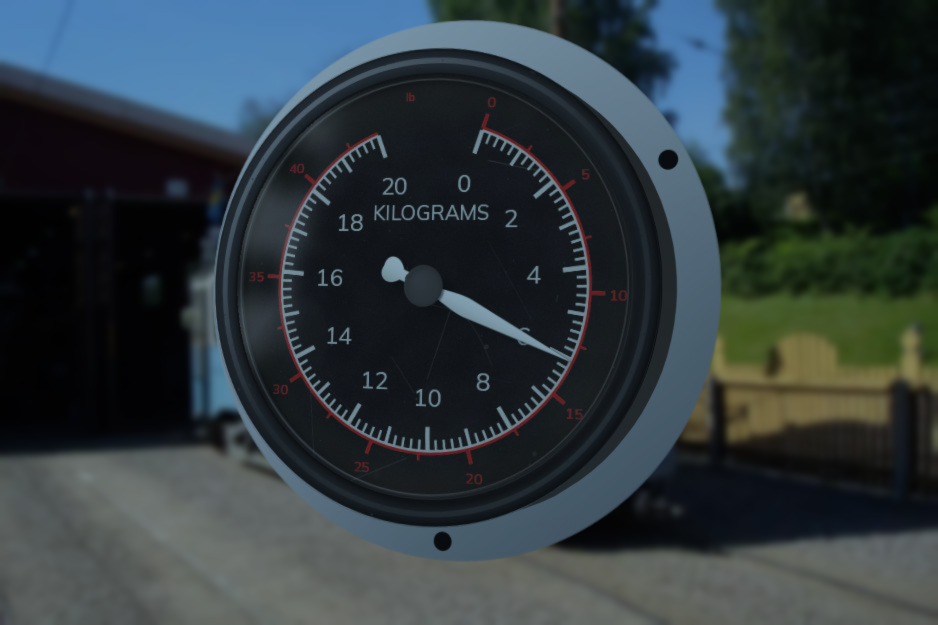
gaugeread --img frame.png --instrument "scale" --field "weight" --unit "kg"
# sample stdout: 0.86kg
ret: 6kg
